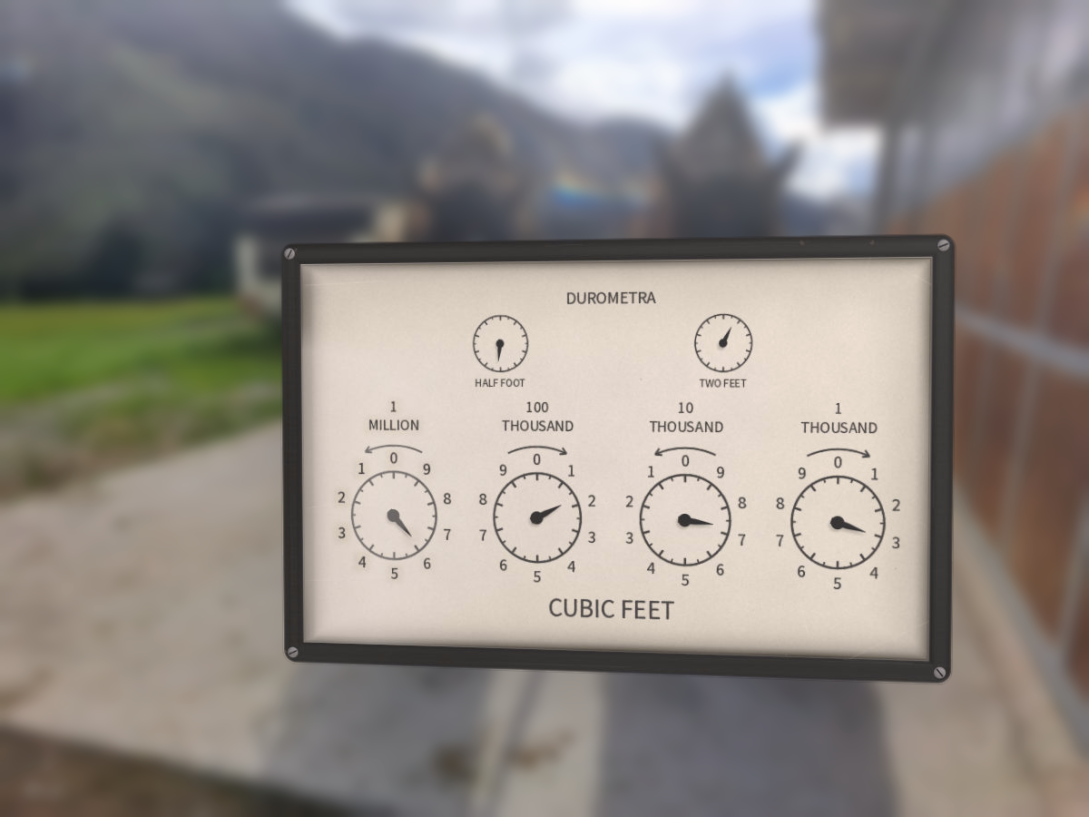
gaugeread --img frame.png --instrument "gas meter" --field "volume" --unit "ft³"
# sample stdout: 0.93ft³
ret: 617300ft³
